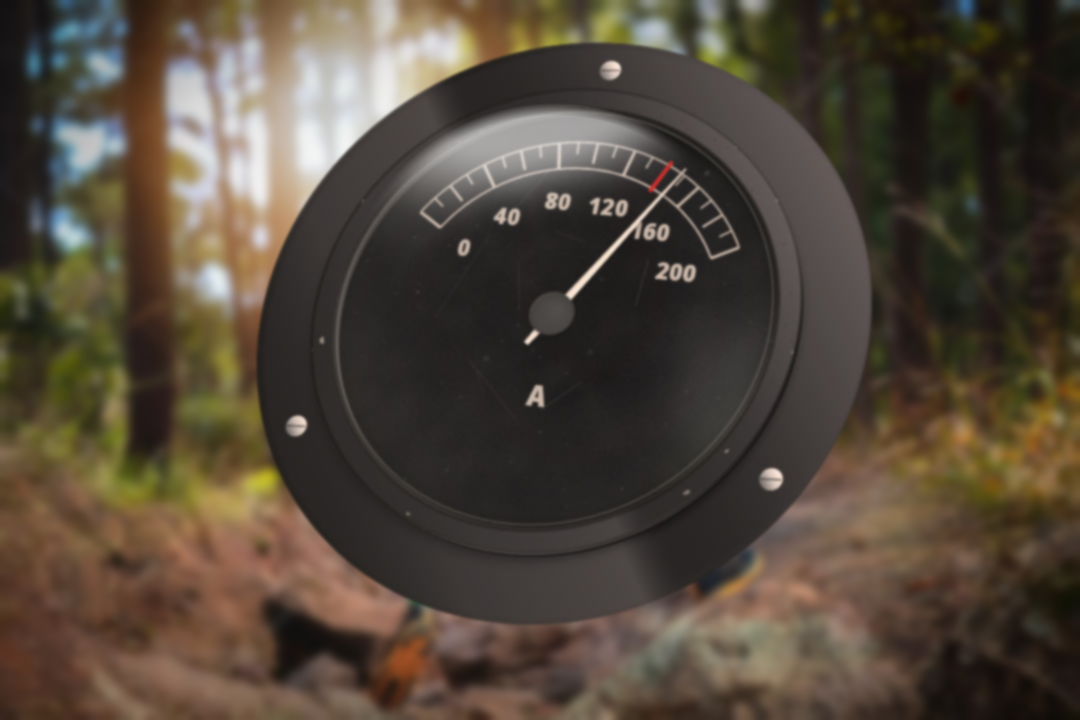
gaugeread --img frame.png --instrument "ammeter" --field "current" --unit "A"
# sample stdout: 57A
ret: 150A
